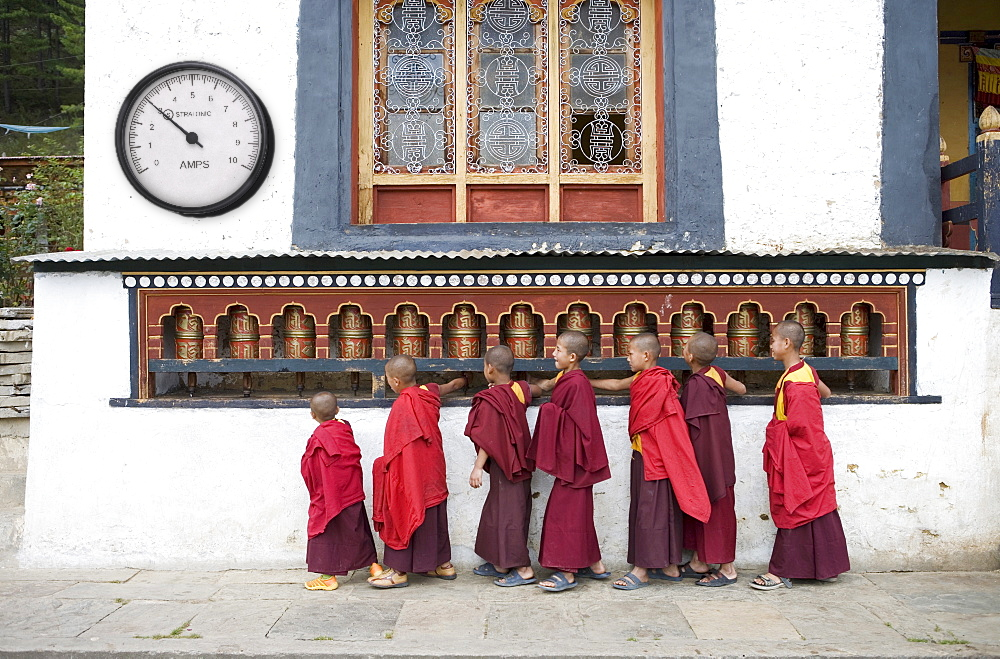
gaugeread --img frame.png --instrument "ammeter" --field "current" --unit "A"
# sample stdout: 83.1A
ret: 3A
